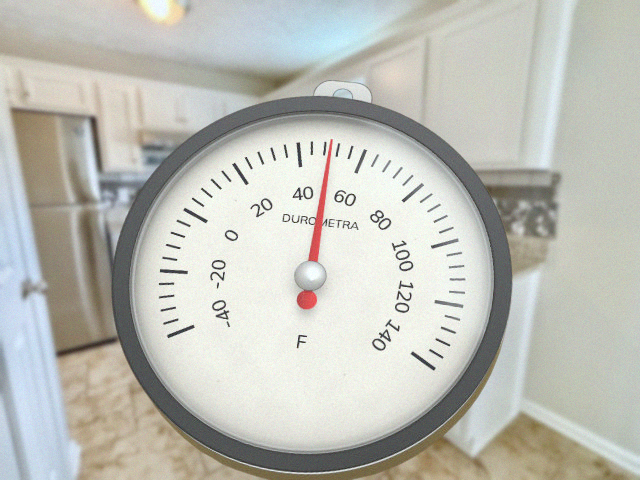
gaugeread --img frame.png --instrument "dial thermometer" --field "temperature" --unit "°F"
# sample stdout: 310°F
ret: 50°F
